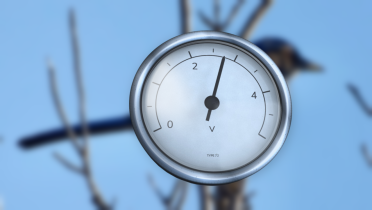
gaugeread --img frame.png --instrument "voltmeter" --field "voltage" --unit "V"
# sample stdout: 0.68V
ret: 2.75V
